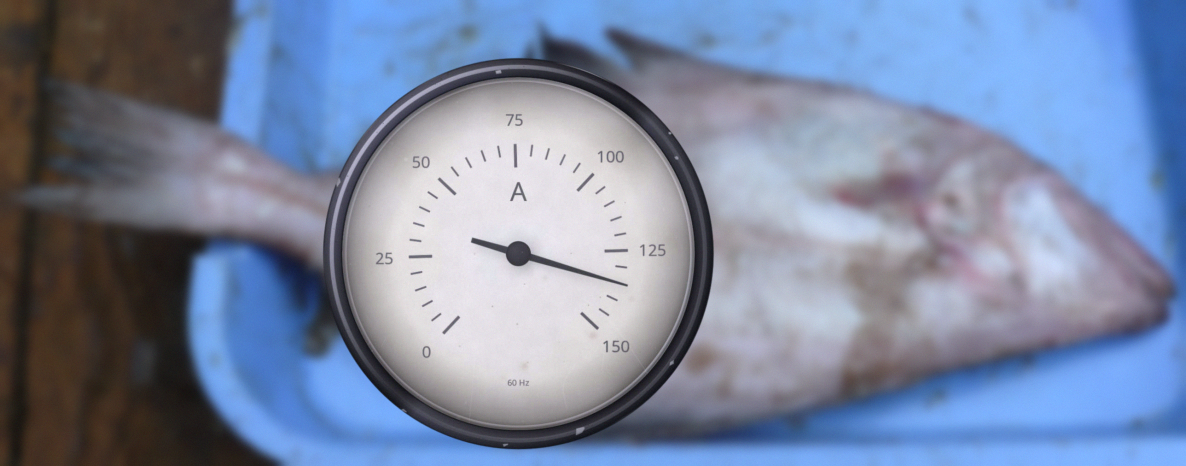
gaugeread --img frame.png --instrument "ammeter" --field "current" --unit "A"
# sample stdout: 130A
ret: 135A
